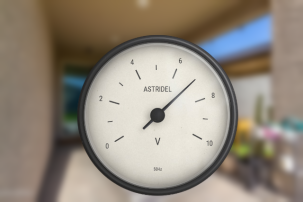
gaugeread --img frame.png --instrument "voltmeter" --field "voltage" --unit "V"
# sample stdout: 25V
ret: 7V
